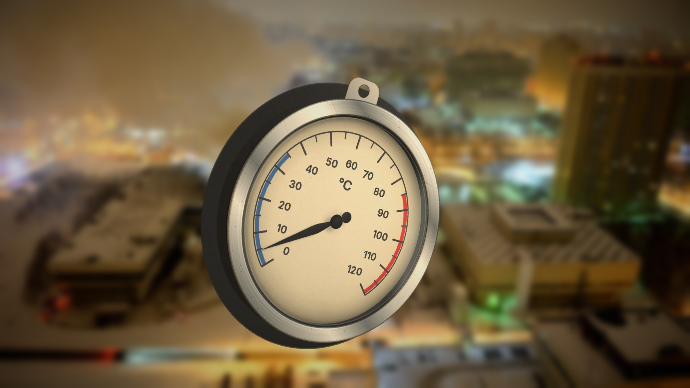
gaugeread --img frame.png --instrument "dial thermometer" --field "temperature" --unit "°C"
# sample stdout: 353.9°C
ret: 5°C
